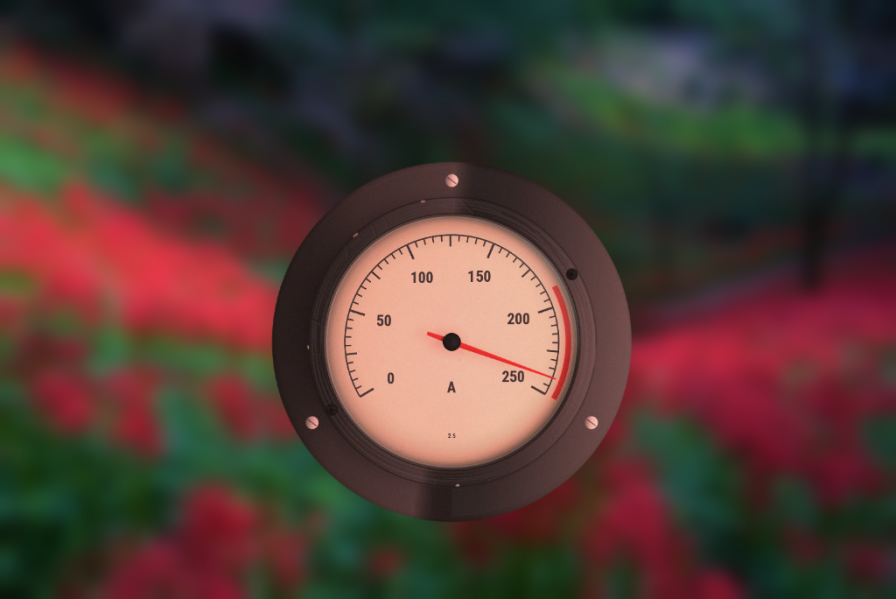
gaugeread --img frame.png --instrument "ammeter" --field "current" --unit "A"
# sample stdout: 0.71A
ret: 240A
